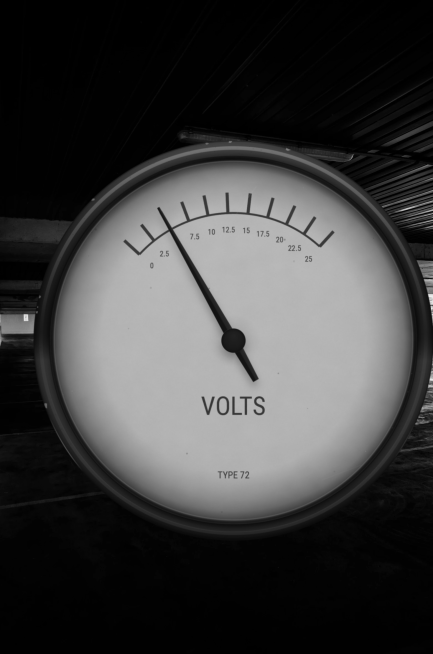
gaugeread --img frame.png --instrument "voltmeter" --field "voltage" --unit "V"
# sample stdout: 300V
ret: 5V
